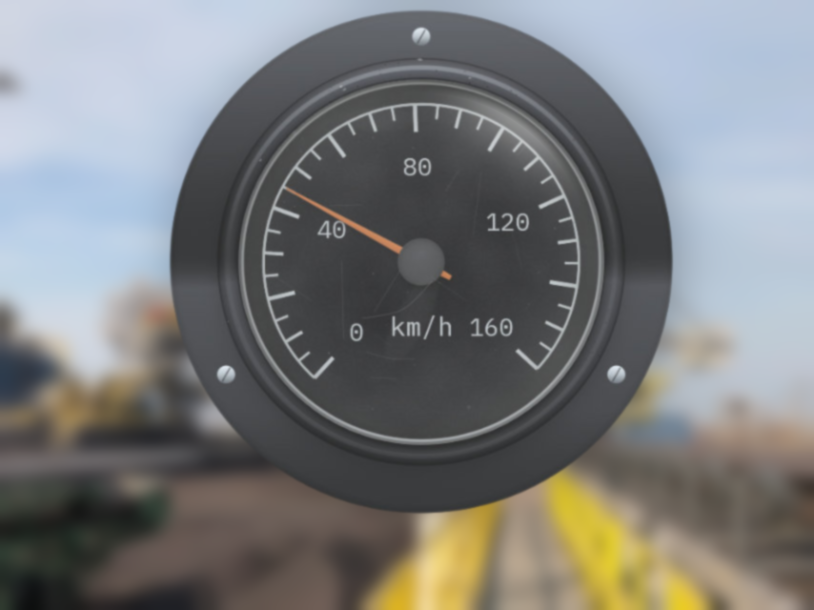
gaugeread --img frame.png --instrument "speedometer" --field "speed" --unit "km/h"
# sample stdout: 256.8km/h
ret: 45km/h
